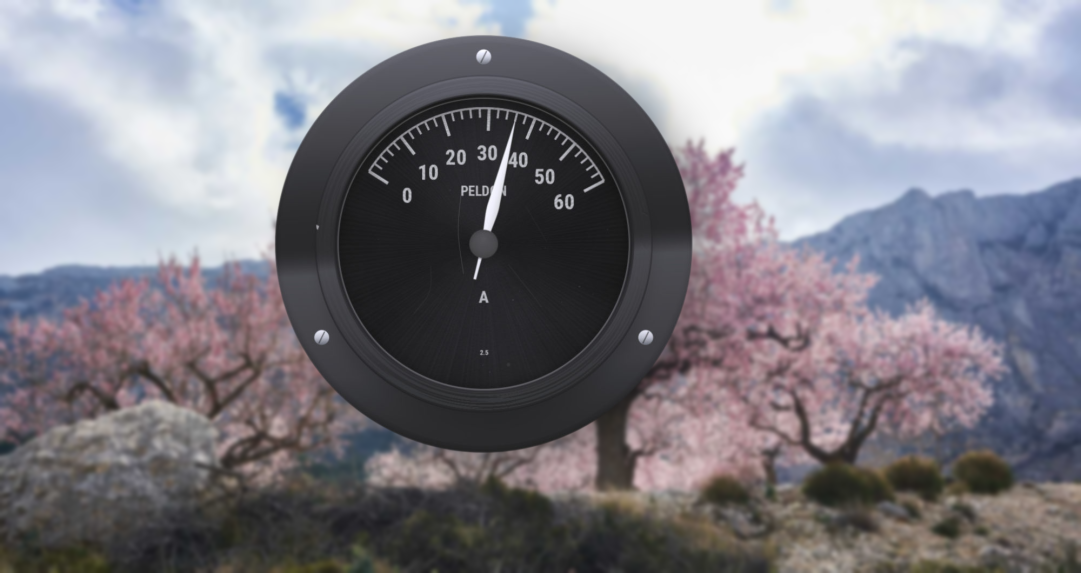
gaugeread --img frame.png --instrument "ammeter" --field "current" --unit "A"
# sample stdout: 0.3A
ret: 36A
